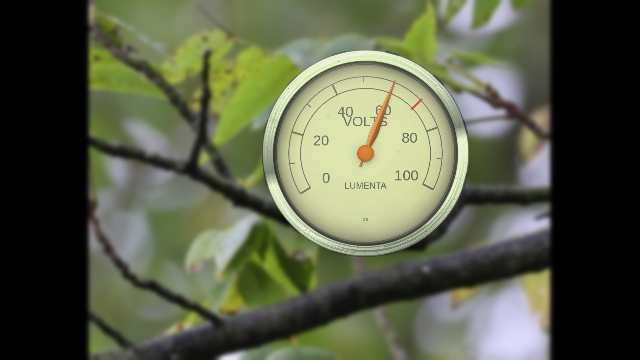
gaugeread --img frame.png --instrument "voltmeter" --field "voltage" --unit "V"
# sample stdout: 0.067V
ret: 60V
